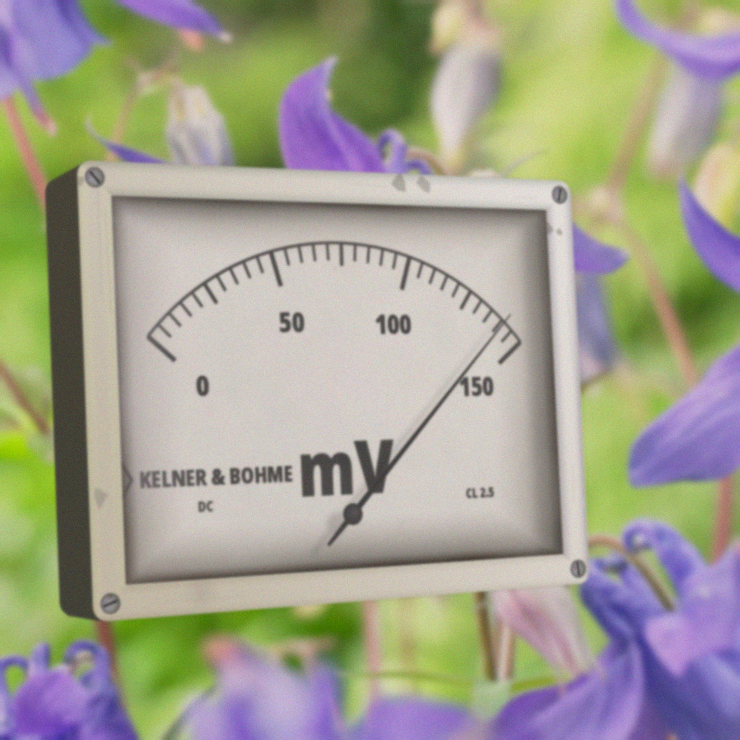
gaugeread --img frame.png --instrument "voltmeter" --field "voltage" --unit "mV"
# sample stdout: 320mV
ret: 140mV
